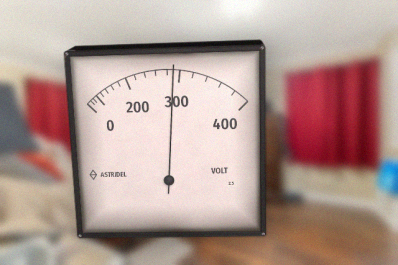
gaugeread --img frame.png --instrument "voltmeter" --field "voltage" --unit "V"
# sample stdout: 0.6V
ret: 290V
